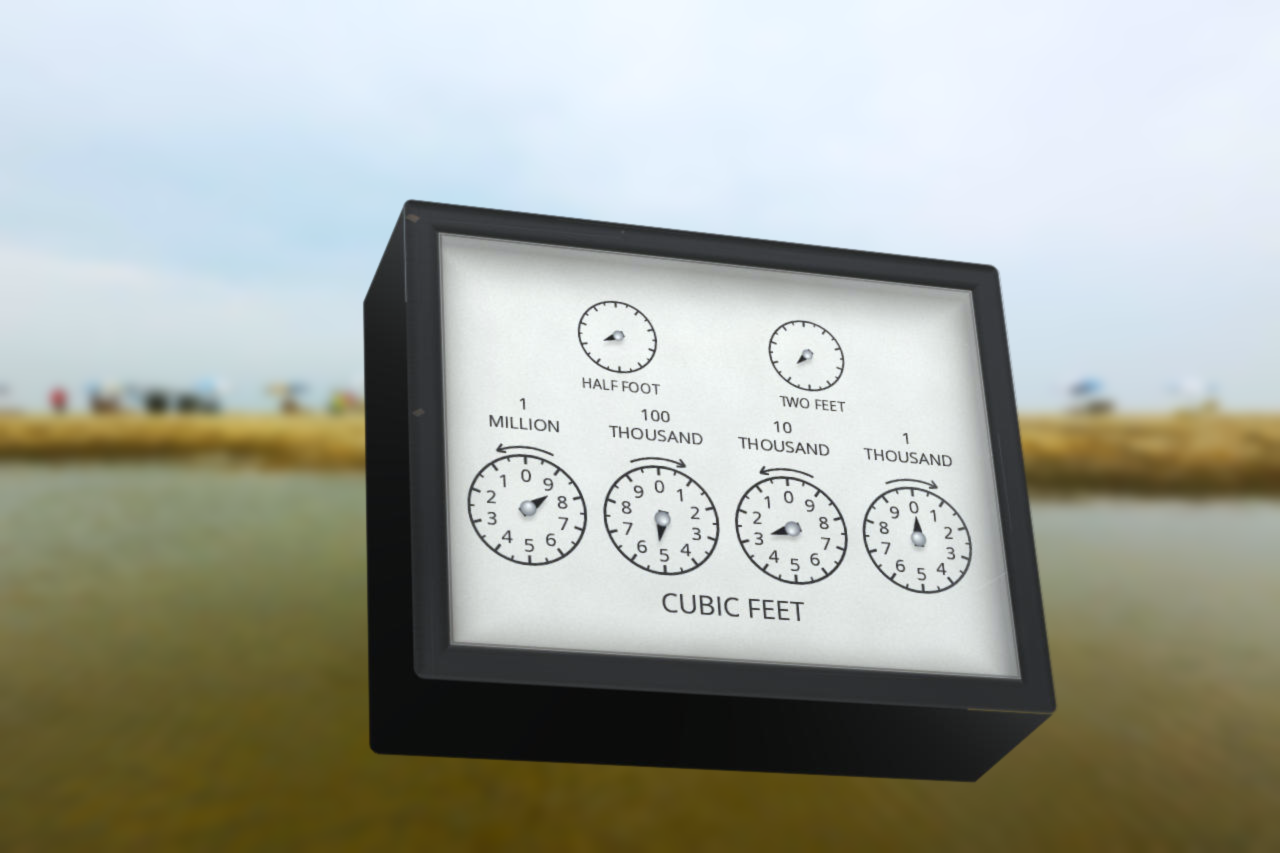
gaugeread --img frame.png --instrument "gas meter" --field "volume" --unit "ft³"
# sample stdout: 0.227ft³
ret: 853000ft³
